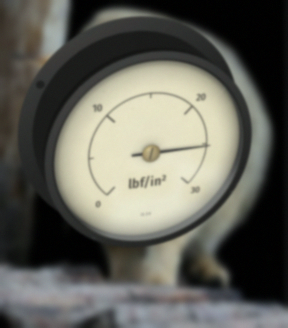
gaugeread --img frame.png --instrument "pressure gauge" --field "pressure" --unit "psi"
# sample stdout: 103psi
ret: 25psi
